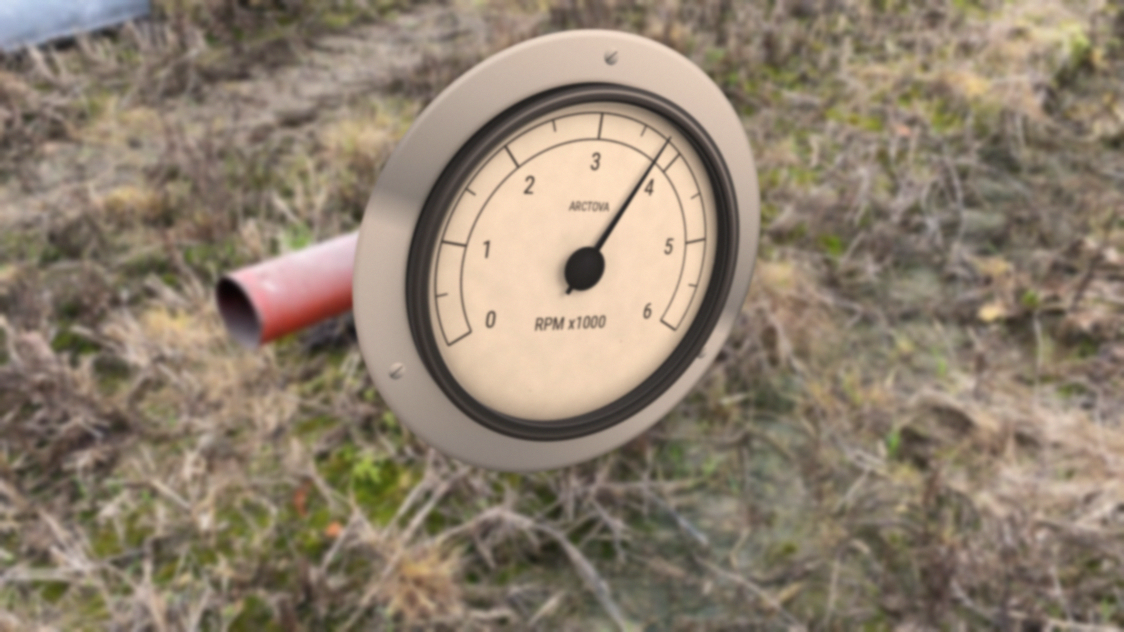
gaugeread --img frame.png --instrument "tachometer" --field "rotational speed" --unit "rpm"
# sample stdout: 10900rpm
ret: 3750rpm
